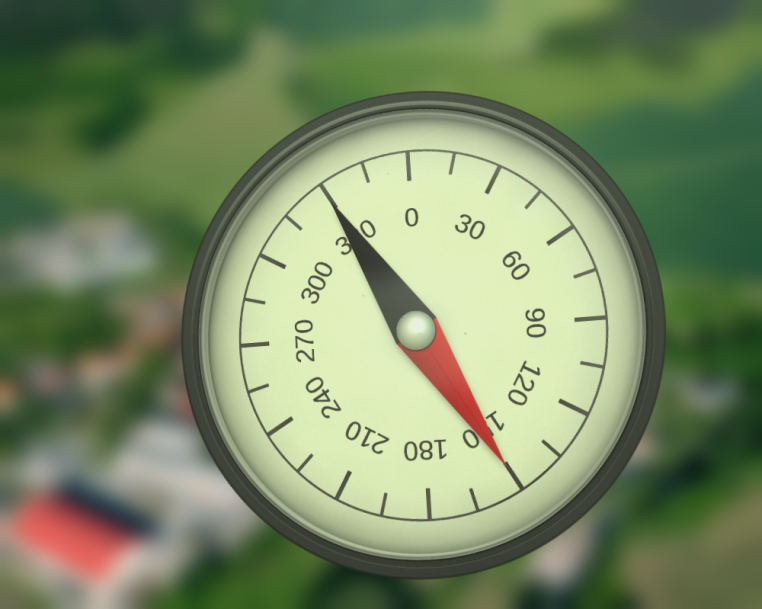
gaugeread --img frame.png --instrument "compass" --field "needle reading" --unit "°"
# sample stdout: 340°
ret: 150°
